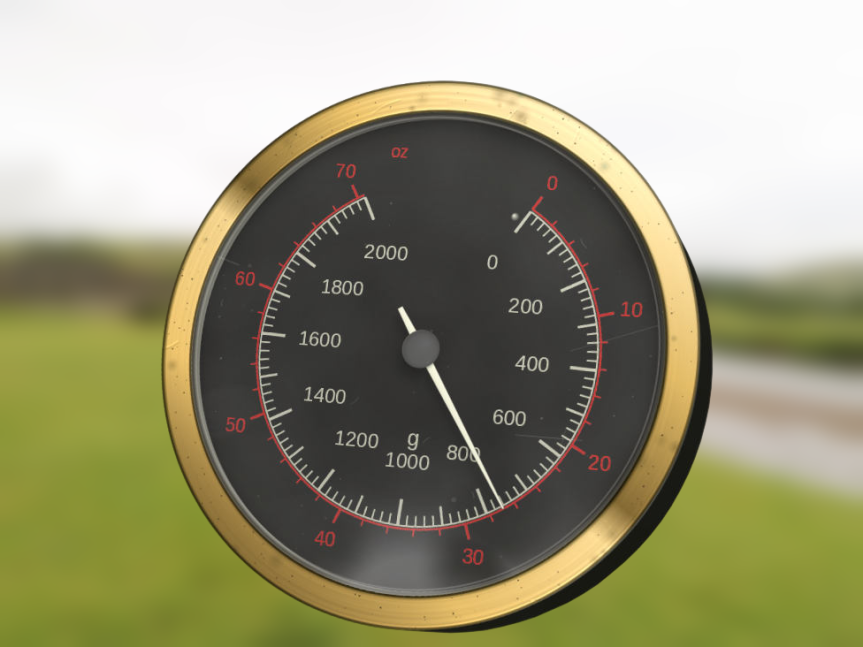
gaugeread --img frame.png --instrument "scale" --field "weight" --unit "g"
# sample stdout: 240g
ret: 760g
